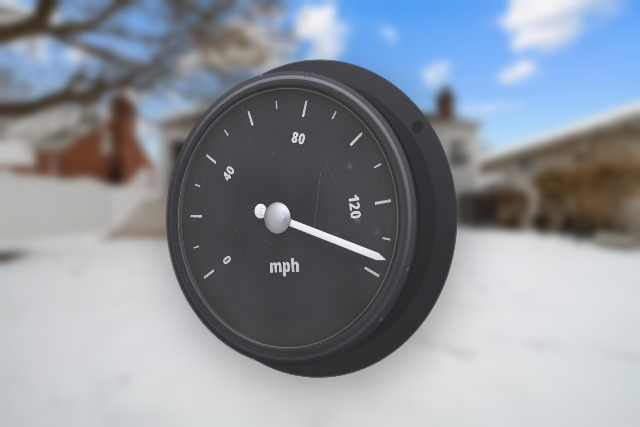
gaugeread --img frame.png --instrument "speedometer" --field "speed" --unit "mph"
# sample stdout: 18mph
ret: 135mph
